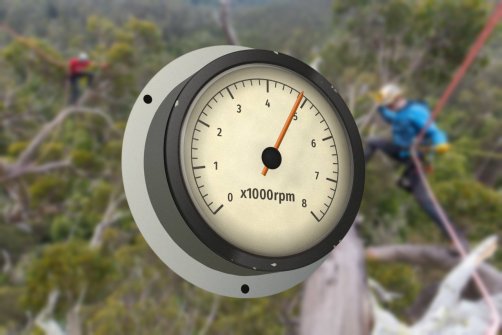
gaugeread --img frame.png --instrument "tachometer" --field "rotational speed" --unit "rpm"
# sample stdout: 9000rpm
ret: 4800rpm
